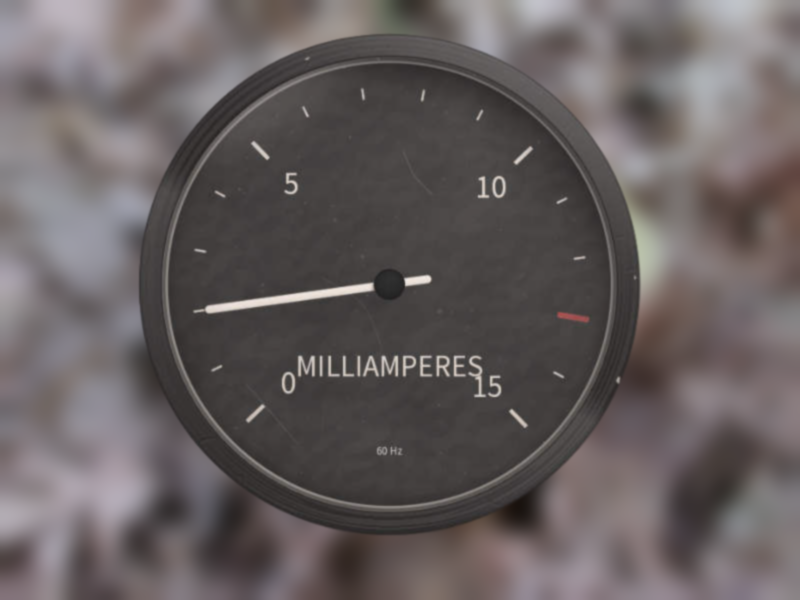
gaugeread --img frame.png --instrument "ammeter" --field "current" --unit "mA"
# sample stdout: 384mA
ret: 2mA
